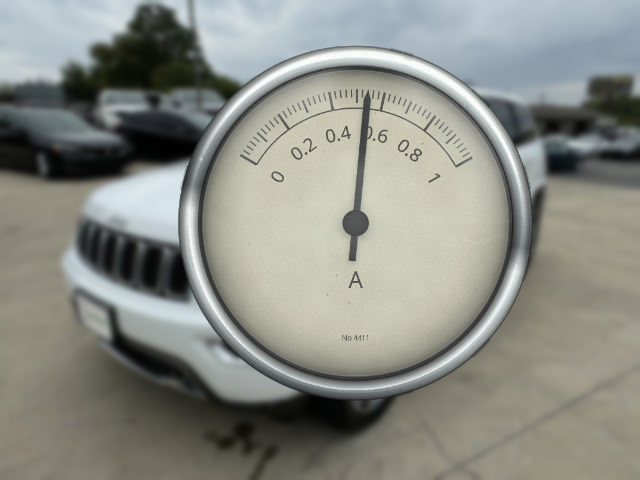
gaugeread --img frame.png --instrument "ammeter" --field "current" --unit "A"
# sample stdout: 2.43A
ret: 0.54A
